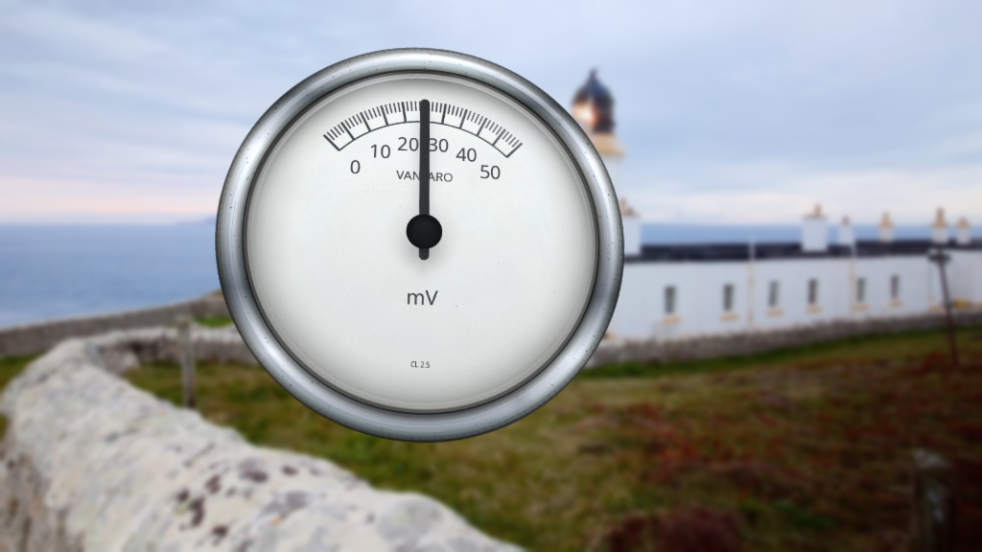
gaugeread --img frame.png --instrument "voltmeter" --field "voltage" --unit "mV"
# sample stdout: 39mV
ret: 25mV
